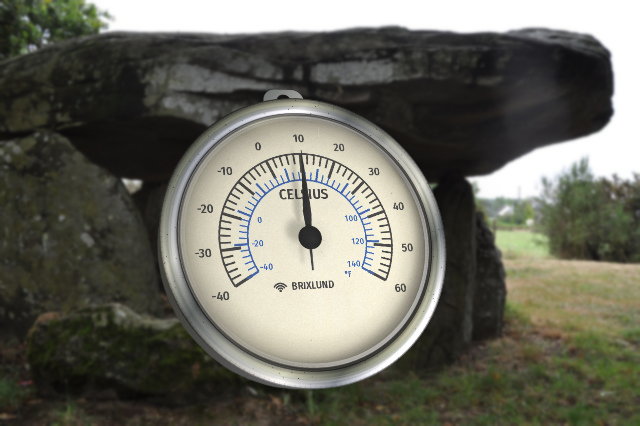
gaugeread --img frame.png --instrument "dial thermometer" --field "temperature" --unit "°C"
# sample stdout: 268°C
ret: 10°C
